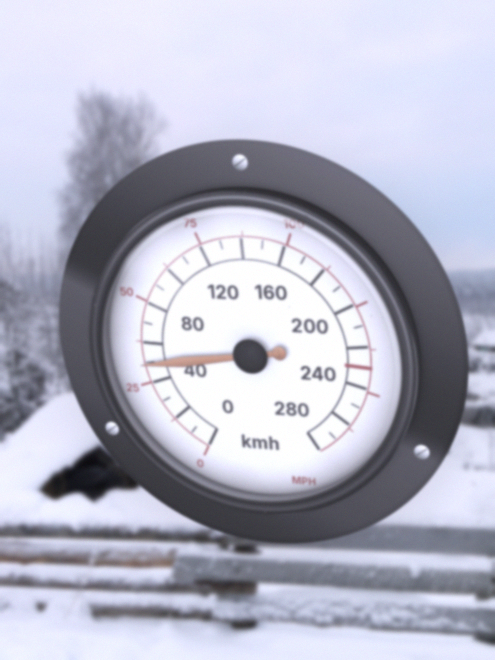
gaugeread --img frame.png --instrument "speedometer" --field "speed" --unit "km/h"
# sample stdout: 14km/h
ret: 50km/h
